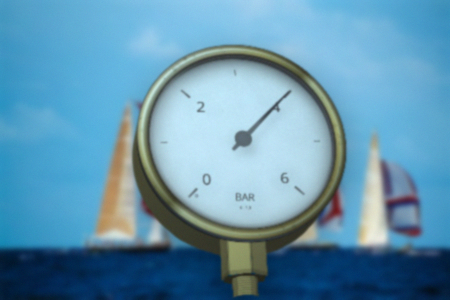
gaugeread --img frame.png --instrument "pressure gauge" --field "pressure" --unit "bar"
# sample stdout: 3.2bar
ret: 4bar
